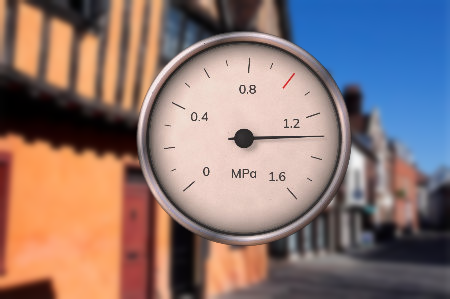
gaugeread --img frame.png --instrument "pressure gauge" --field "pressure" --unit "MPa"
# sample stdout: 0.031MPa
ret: 1.3MPa
